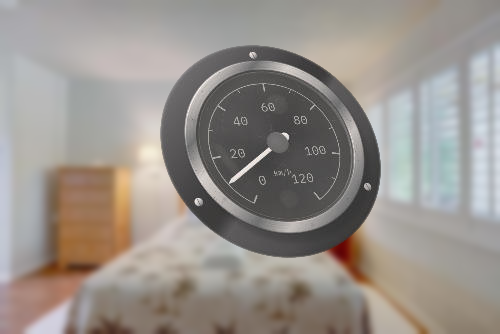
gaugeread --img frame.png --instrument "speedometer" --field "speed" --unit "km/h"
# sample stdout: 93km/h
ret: 10km/h
